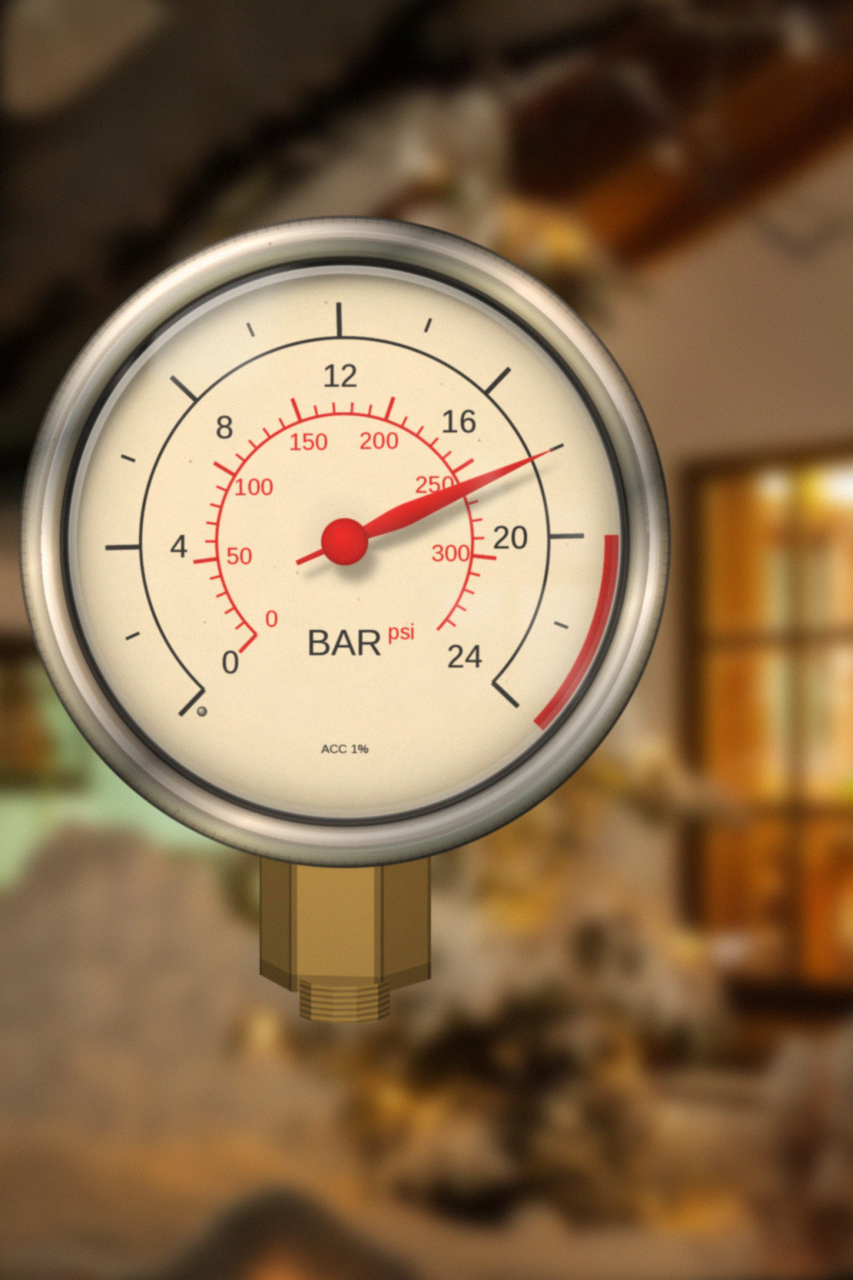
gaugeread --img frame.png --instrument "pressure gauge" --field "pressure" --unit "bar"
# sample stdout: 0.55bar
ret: 18bar
